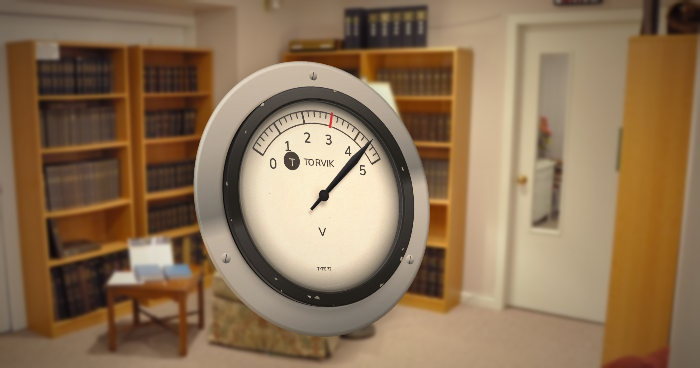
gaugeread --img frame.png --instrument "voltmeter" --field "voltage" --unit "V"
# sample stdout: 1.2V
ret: 4.4V
